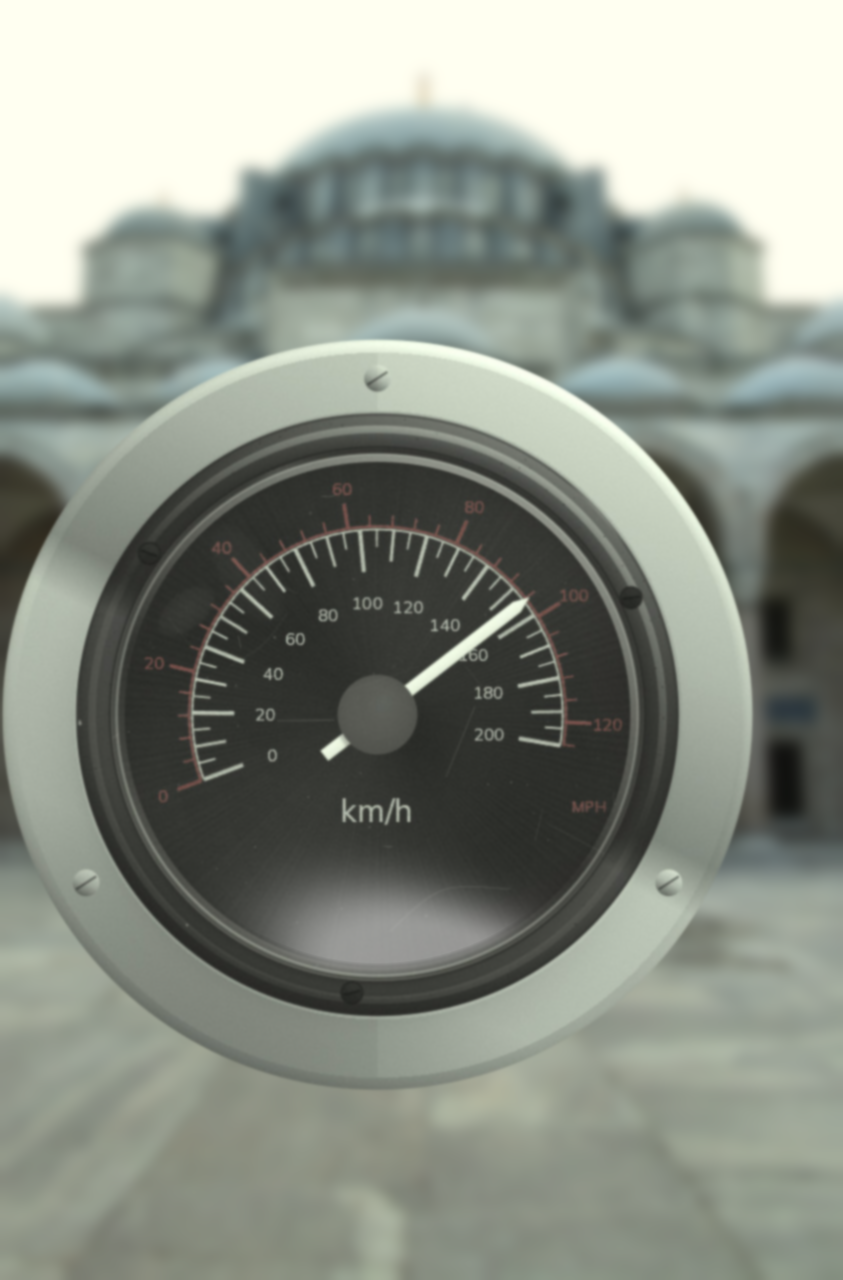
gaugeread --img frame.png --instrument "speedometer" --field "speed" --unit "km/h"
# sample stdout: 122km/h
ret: 155km/h
